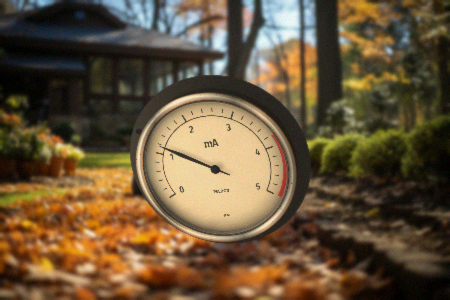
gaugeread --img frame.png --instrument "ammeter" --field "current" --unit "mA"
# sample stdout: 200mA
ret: 1.2mA
